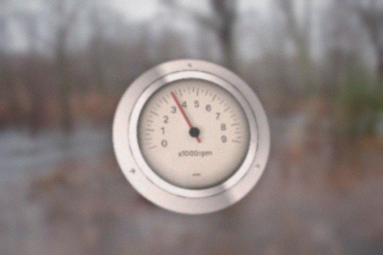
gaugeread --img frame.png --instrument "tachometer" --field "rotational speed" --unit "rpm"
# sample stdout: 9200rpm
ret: 3500rpm
